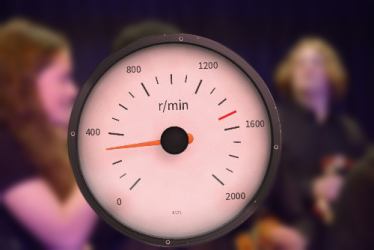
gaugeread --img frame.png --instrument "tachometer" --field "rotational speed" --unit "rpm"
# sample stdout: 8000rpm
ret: 300rpm
